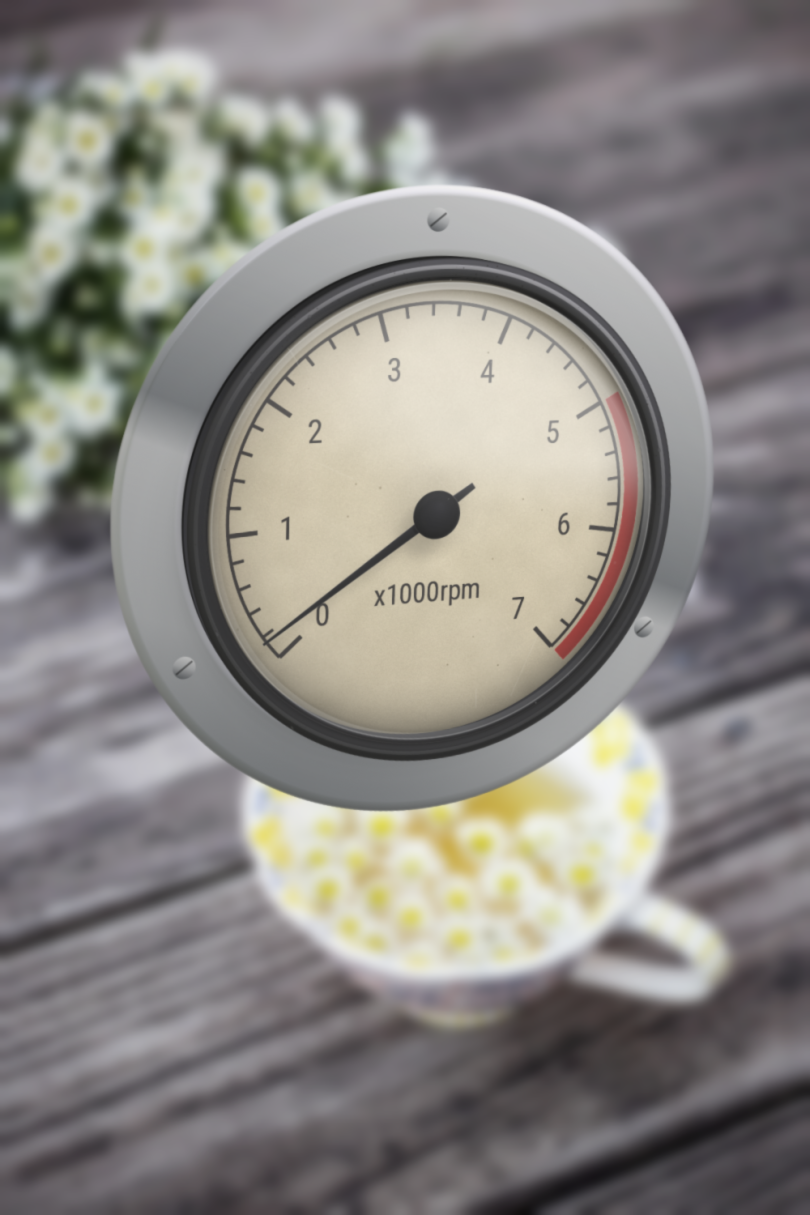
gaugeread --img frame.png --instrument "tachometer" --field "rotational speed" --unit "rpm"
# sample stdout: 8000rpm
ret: 200rpm
